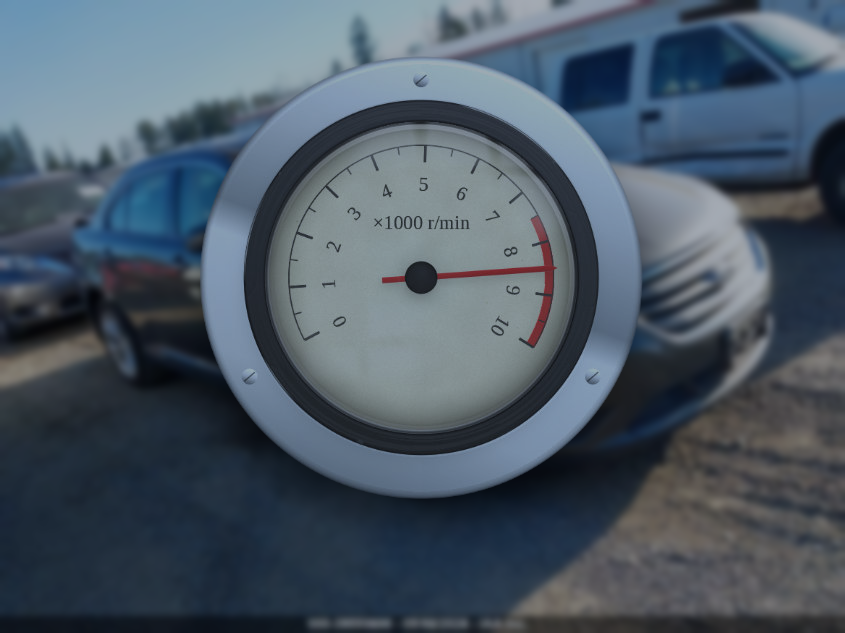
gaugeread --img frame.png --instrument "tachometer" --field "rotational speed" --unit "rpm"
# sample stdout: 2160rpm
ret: 8500rpm
